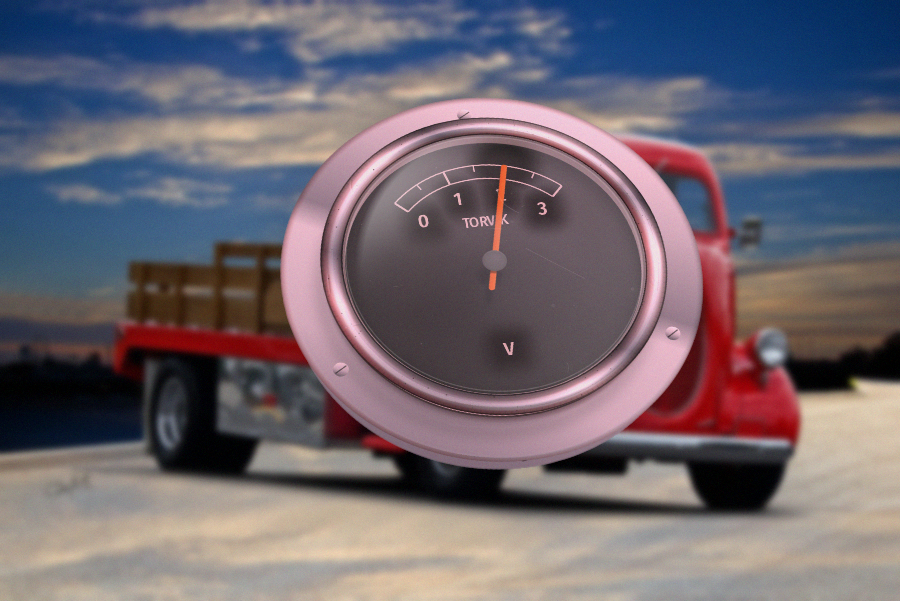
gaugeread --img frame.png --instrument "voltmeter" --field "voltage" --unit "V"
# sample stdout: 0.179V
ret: 2V
